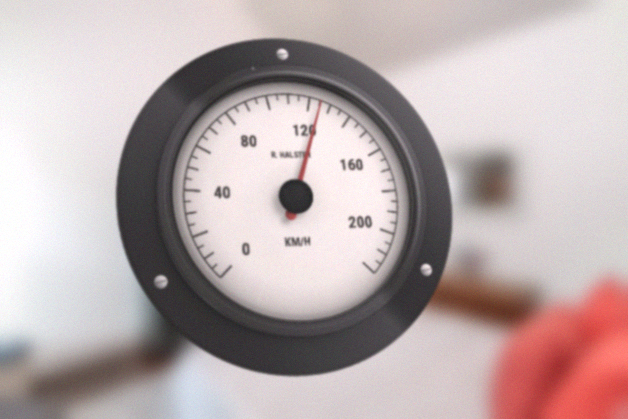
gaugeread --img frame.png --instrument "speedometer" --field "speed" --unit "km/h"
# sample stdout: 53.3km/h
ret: 125km/h
